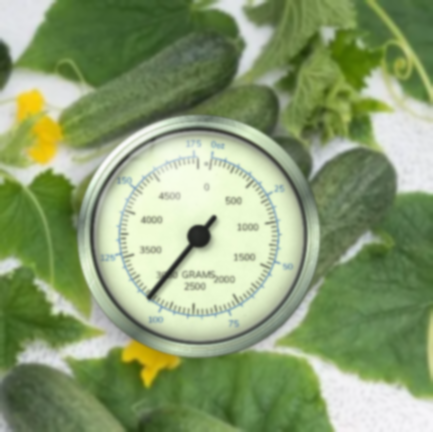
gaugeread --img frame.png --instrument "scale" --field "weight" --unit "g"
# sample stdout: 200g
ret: 3000g
